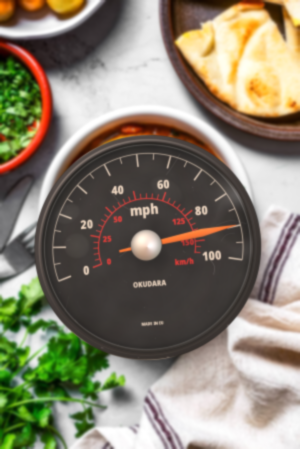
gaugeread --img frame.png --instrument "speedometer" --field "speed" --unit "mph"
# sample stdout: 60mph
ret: 90mph
